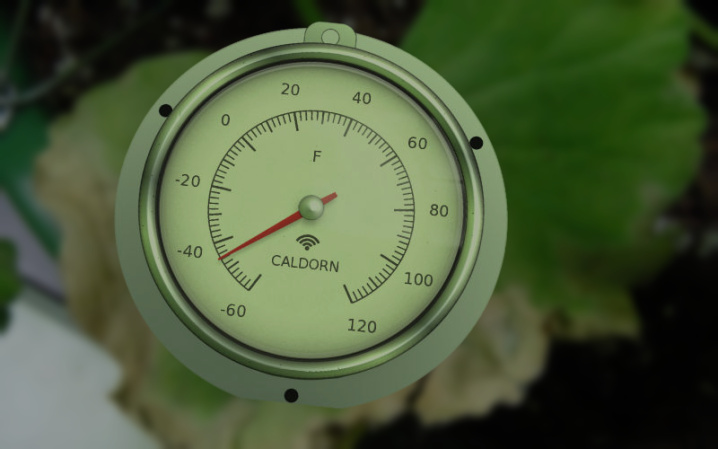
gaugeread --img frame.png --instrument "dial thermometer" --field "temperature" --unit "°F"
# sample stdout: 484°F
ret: -46°F
